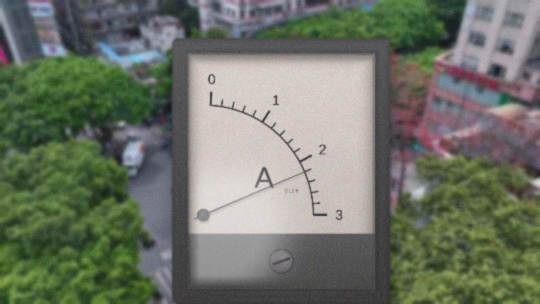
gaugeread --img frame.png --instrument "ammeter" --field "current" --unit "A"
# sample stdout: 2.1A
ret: 2.2A
